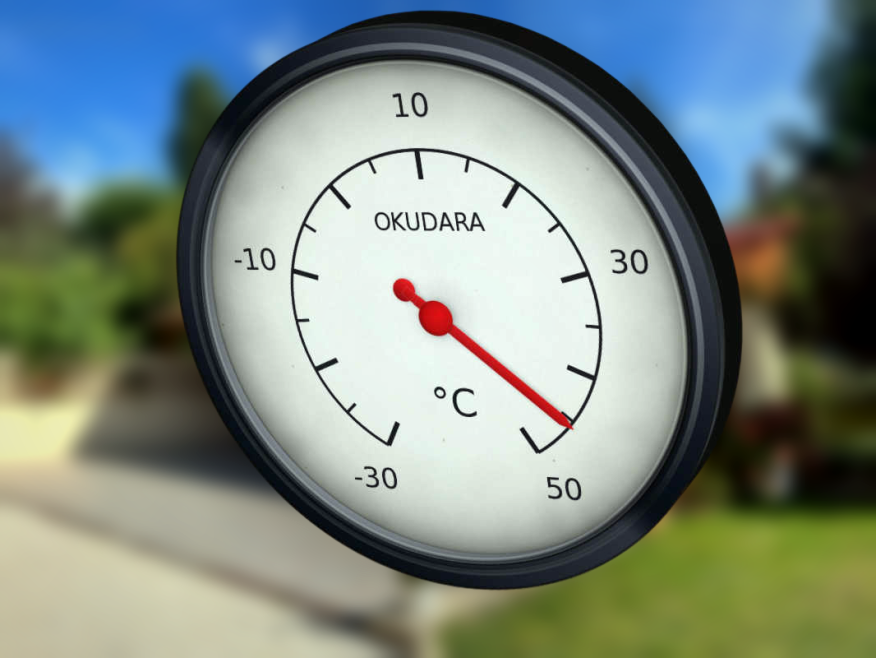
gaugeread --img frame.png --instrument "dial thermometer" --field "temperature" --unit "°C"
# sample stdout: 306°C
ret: 45°C
